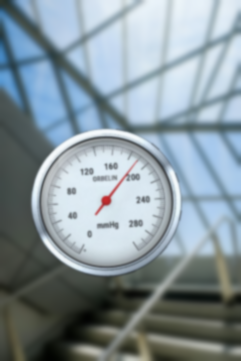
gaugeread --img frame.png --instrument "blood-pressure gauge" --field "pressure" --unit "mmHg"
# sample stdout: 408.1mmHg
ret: 190mmHg
